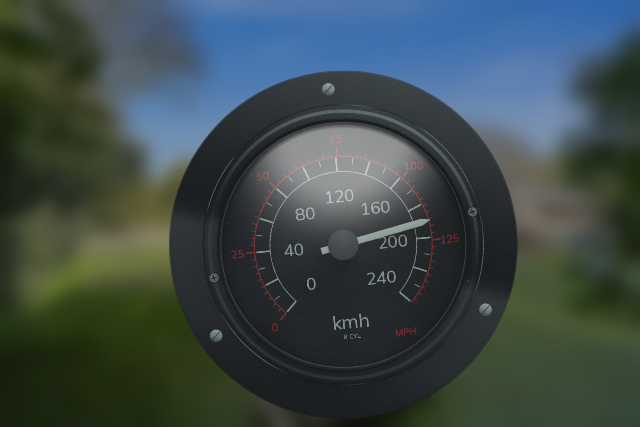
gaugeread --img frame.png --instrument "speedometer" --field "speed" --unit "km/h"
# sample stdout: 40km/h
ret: 190km/h
